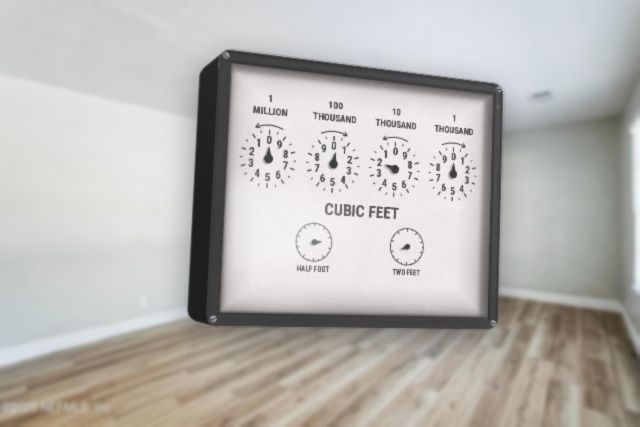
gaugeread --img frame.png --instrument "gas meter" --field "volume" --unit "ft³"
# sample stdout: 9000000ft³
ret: 2000ft³
